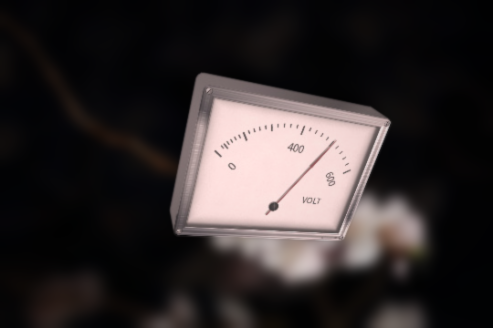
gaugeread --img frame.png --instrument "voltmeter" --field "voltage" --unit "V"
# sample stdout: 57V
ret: 500V
